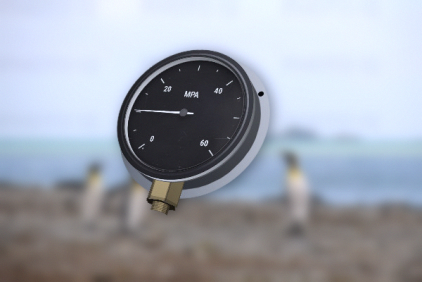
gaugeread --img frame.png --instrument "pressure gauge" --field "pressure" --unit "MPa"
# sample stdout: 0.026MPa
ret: 10MPa
